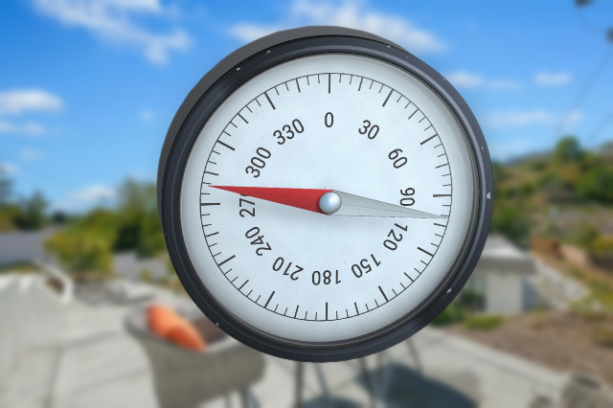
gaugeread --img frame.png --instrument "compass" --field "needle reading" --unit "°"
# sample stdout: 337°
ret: 280°
